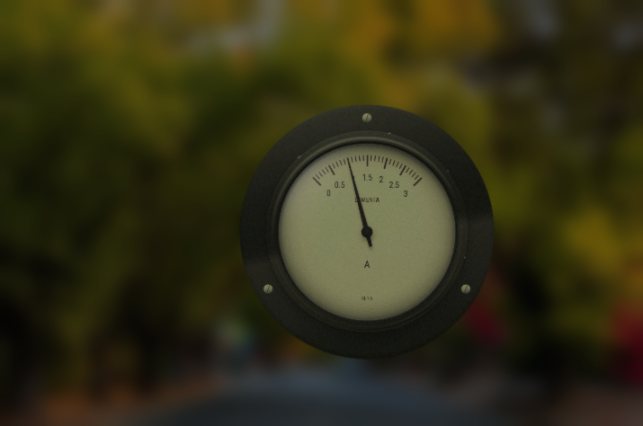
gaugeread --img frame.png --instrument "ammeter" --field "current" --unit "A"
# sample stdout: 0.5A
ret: 1A
